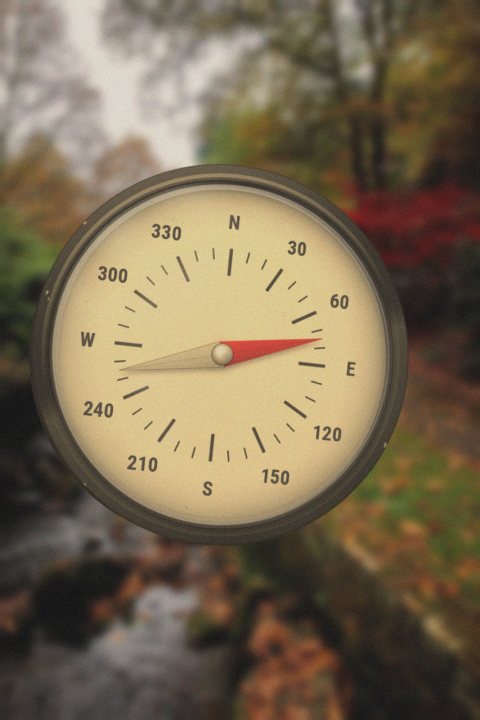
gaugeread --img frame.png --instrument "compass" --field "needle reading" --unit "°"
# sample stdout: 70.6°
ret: 75°
